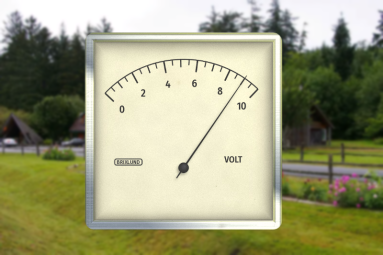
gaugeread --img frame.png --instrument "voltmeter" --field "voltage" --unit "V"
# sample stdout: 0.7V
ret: 9V
